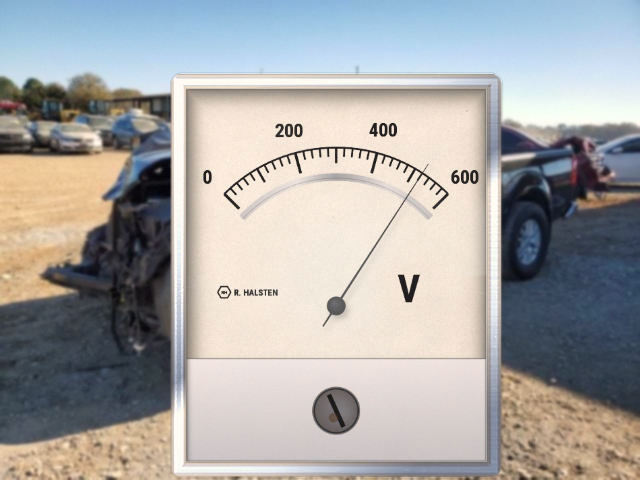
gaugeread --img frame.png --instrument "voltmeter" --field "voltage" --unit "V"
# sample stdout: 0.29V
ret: 520V
